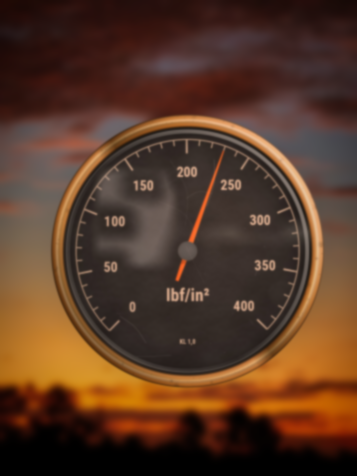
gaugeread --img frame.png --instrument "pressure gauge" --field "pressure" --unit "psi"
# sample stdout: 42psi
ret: 230psi
